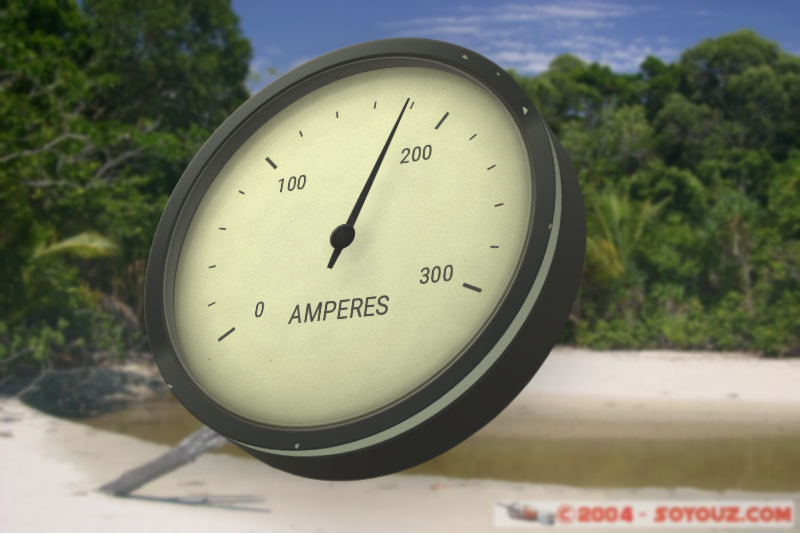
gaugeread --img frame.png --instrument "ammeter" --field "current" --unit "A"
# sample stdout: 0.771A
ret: 180A
